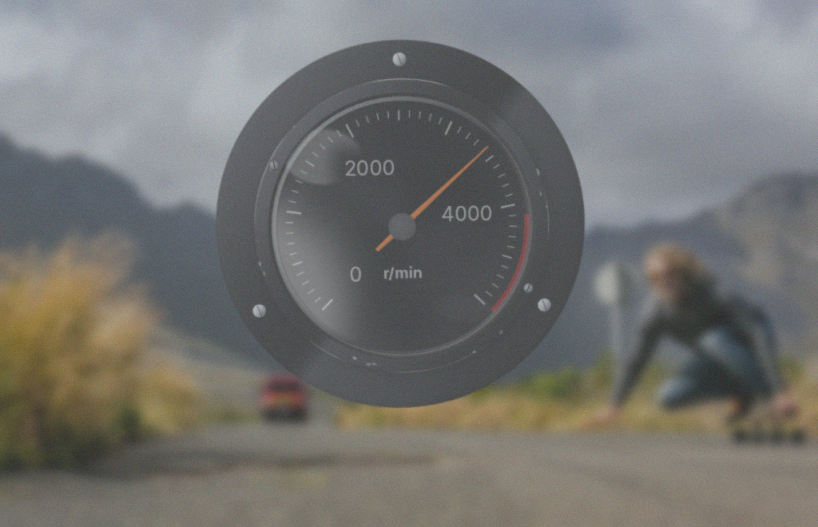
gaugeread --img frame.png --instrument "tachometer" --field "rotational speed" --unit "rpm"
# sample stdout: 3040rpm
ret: 3400rpm
